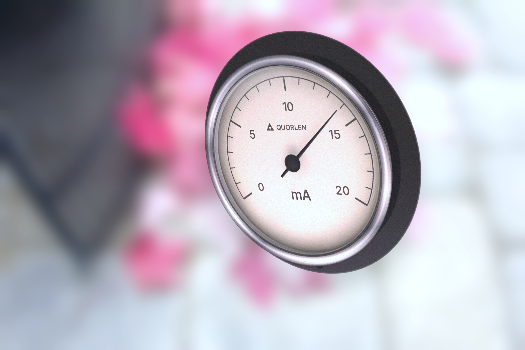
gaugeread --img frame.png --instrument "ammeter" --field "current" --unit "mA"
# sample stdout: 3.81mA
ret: 14mA
